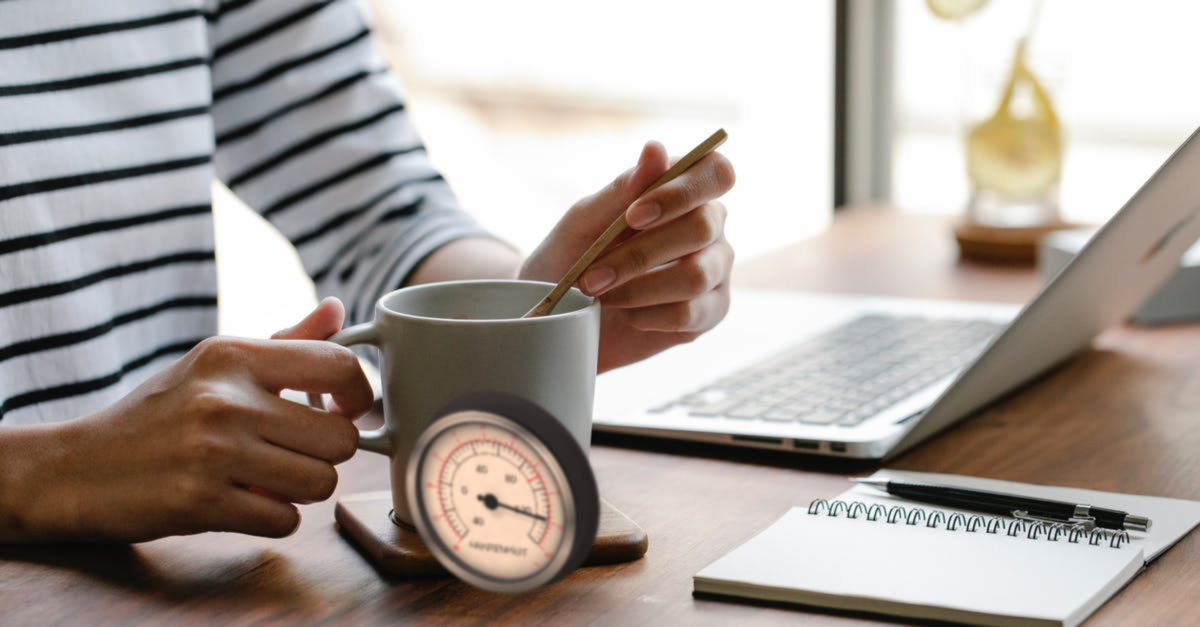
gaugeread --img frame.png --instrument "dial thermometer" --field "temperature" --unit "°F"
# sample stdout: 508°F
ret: 120°F
